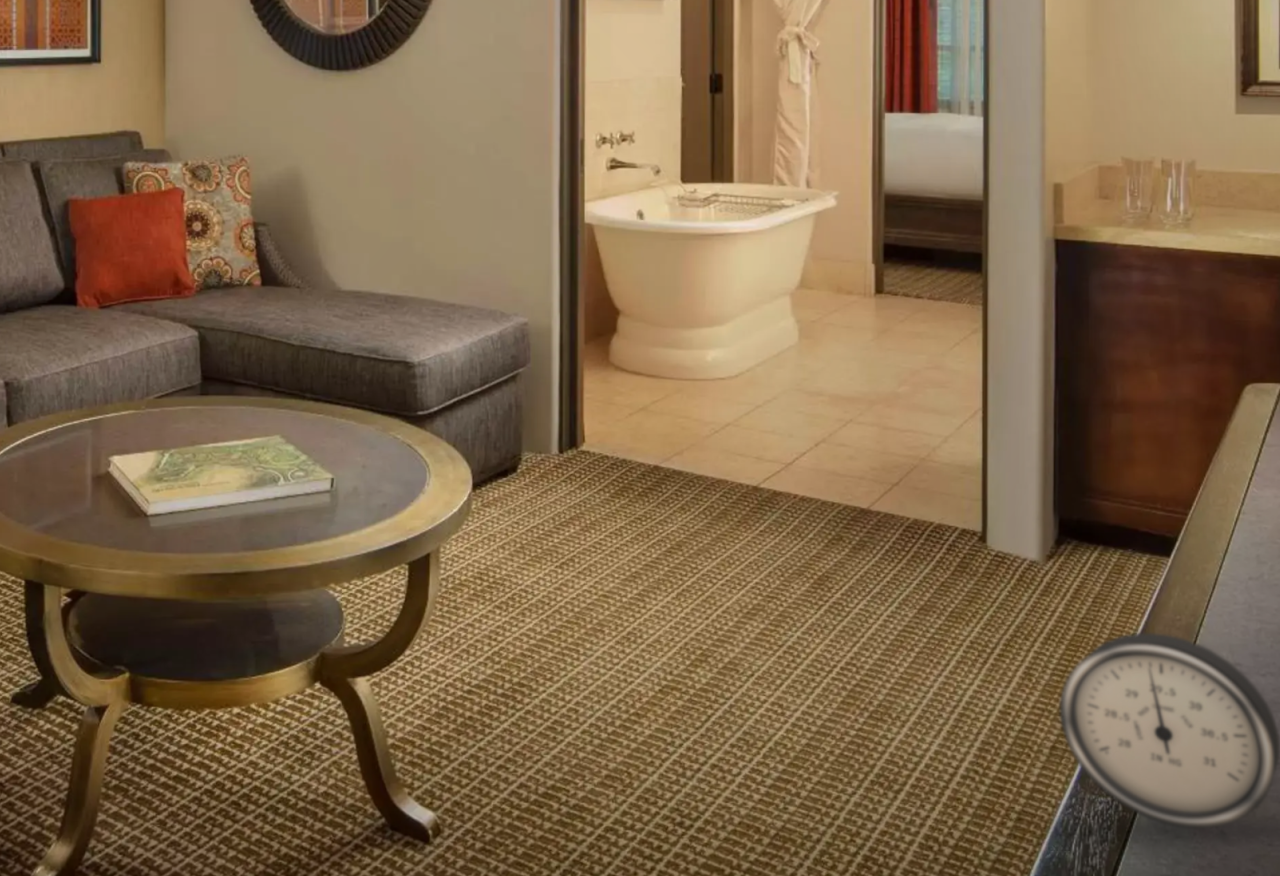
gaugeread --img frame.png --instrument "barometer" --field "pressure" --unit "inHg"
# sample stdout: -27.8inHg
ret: 29.4inHg
